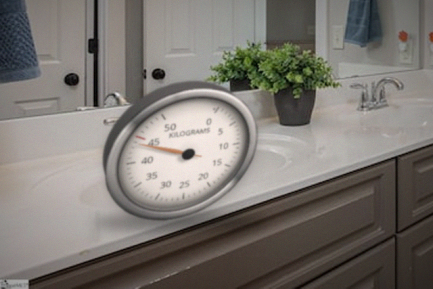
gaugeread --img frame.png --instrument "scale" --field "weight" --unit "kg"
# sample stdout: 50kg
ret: 44kg
